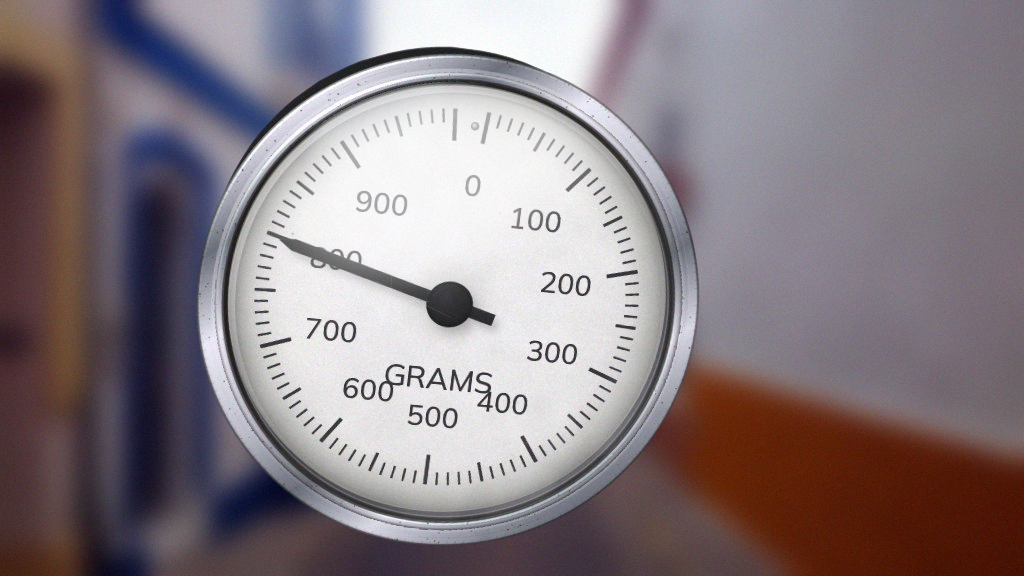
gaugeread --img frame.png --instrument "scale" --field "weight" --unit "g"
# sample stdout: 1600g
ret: 800g
